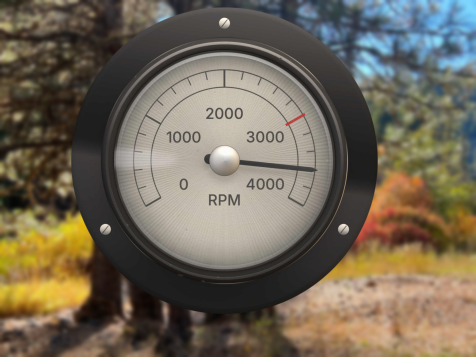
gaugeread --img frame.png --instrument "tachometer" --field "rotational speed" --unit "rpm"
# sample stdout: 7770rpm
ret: 3600rpm
